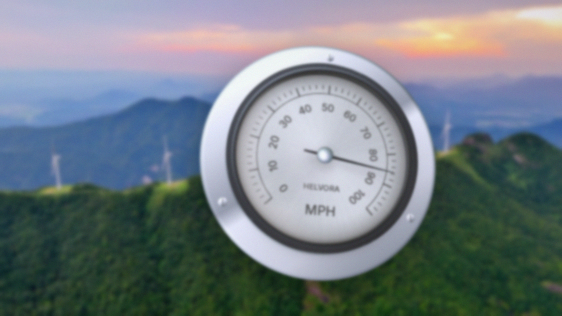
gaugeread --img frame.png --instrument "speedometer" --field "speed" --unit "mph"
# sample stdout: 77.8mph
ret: 86mph
